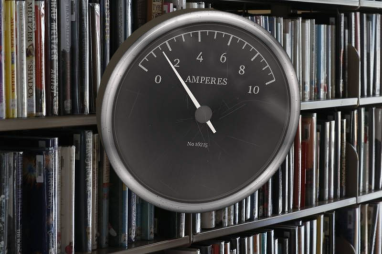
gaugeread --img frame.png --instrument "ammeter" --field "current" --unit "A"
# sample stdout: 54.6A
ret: 1.5A
